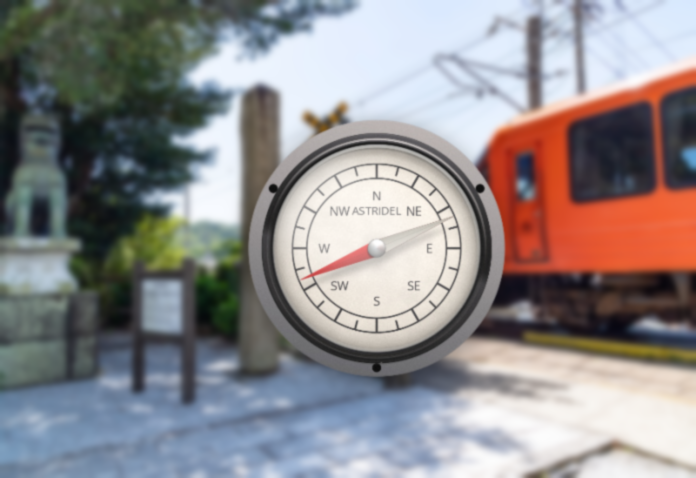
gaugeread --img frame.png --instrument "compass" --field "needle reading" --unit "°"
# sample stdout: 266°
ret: 247.5°
